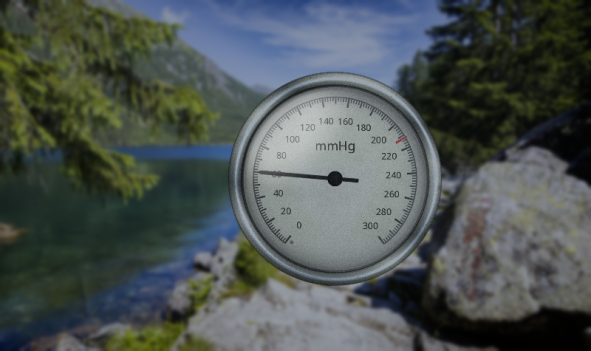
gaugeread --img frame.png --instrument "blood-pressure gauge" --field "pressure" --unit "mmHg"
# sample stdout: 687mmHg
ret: 60mmHg
